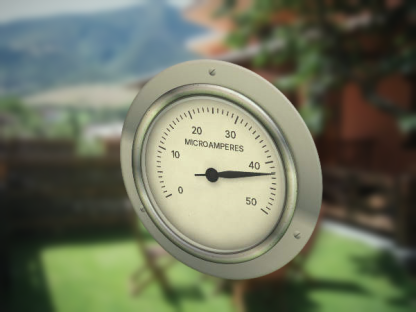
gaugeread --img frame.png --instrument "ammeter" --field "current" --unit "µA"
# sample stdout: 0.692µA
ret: 42µA
